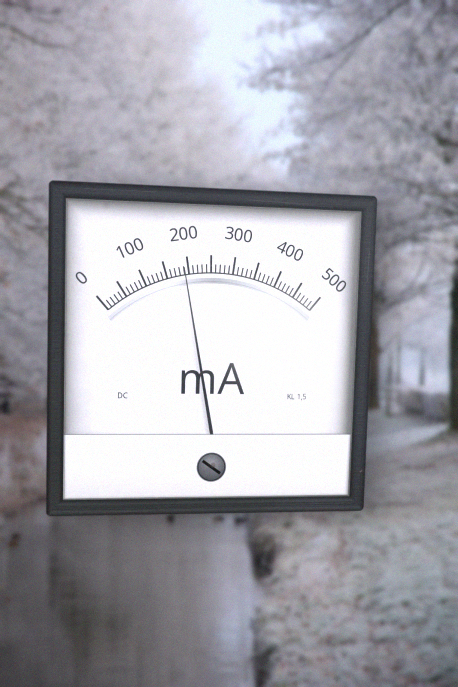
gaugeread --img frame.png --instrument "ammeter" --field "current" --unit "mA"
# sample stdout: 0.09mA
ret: 190mA
